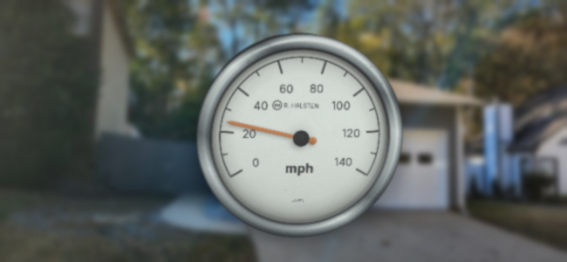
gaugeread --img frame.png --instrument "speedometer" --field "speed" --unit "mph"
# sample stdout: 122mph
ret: 25mph
